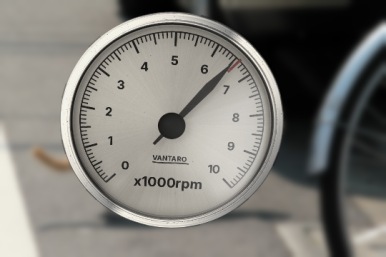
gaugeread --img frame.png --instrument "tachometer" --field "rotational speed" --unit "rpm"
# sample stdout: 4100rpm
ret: 6500rpm
